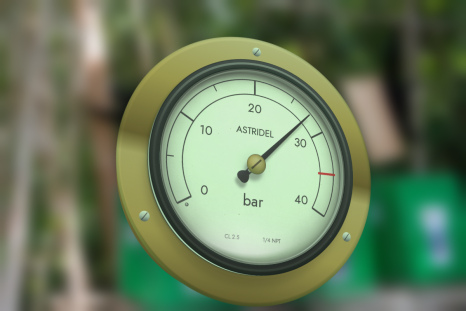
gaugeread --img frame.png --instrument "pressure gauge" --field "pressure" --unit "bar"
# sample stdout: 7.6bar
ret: 27.5bar
